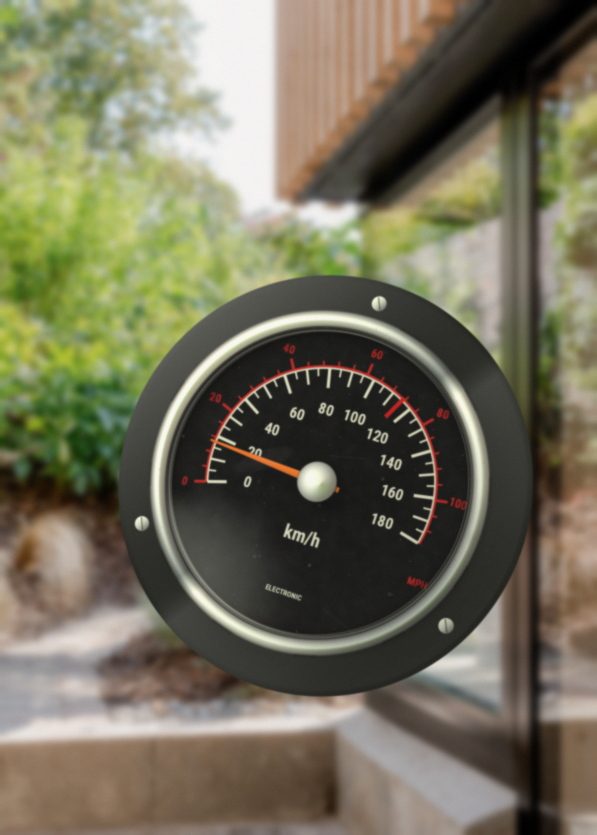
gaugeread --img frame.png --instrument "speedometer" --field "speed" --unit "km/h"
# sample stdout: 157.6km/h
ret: 17.5km/h
